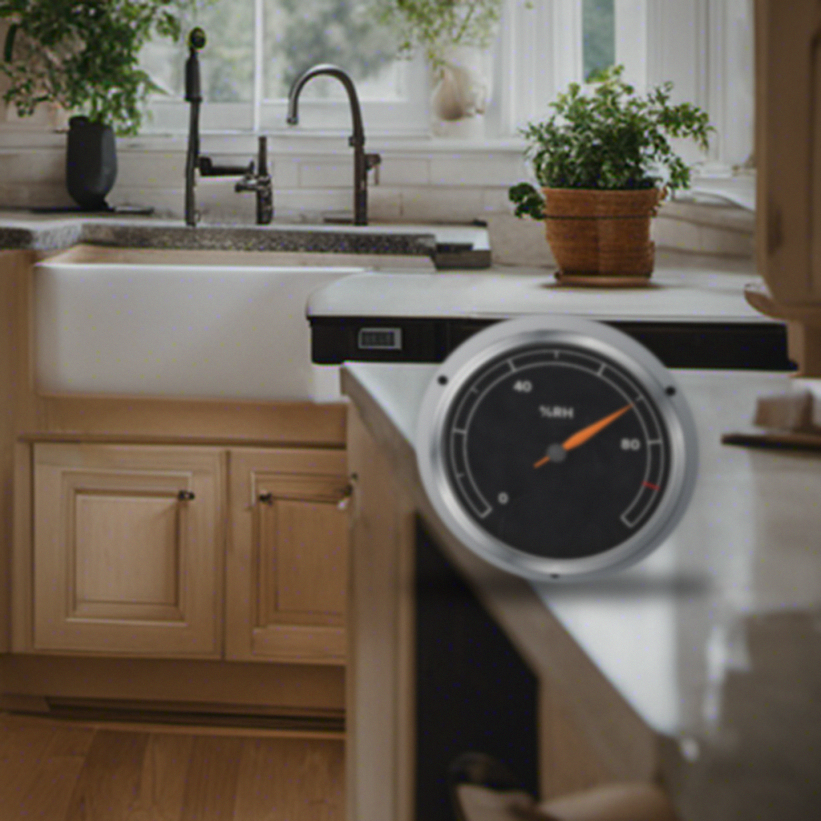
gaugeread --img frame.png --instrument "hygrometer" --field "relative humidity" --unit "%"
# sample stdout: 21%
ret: 70%
